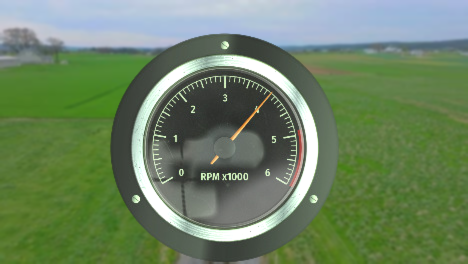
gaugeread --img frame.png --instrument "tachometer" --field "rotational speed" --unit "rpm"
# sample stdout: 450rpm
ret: 4000rpm
